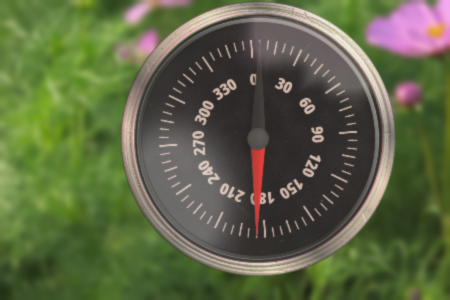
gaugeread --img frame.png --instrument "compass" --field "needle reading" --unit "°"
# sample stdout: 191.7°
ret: 185°
